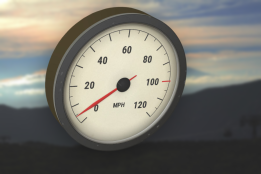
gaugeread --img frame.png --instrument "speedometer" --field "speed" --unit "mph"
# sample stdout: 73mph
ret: 5mph
